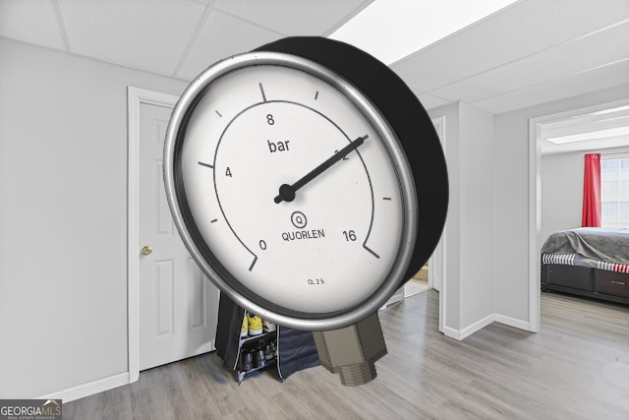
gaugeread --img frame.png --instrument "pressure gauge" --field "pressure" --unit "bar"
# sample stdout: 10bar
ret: 12bar
